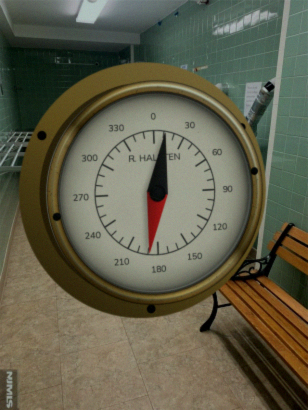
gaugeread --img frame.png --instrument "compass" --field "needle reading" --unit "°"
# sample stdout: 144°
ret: 190°
